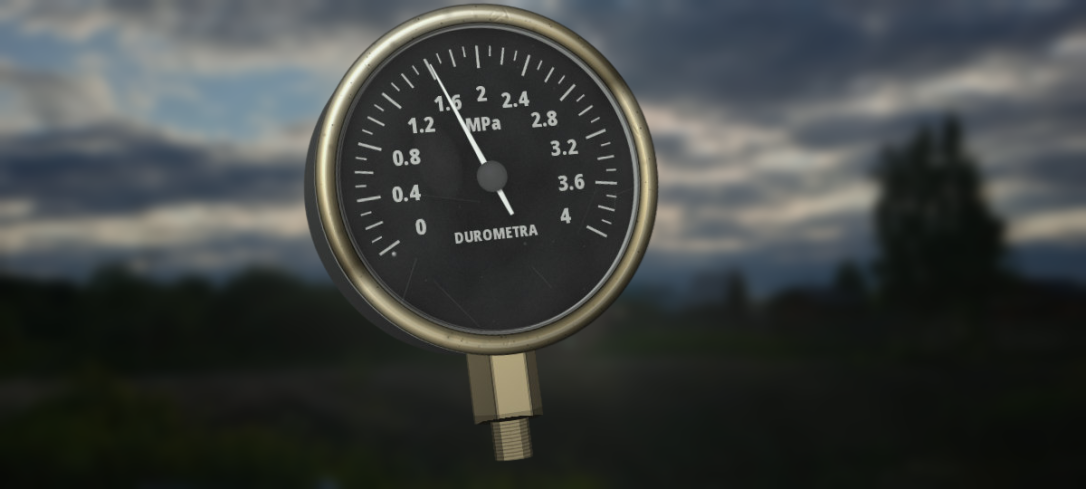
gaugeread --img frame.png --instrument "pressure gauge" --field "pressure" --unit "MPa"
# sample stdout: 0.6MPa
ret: 1.6MPa
